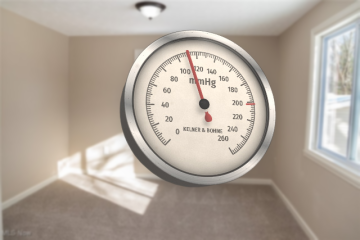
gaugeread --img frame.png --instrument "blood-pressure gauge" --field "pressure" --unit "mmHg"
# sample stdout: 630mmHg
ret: 110mmHg
